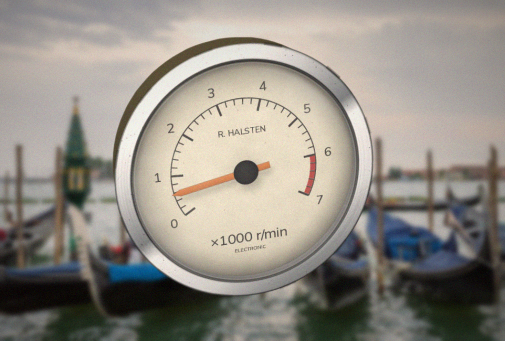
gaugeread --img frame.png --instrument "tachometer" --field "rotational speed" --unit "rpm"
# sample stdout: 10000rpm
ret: 600rpm
